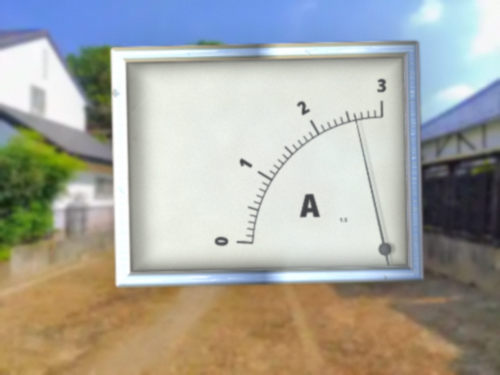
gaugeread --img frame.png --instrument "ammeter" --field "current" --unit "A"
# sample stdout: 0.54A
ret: 2.6A
